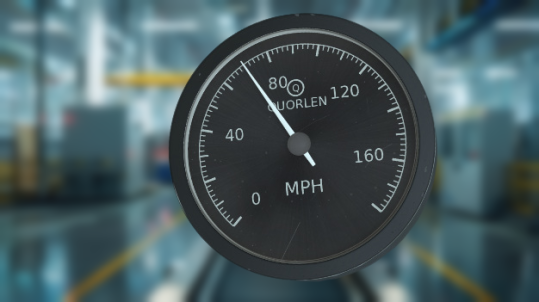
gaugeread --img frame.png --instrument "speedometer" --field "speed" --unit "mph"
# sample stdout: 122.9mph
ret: 70mph
